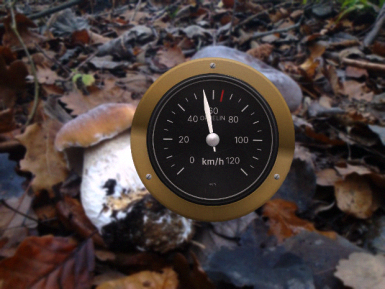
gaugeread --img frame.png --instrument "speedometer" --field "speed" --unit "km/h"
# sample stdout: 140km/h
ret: 55km/h
